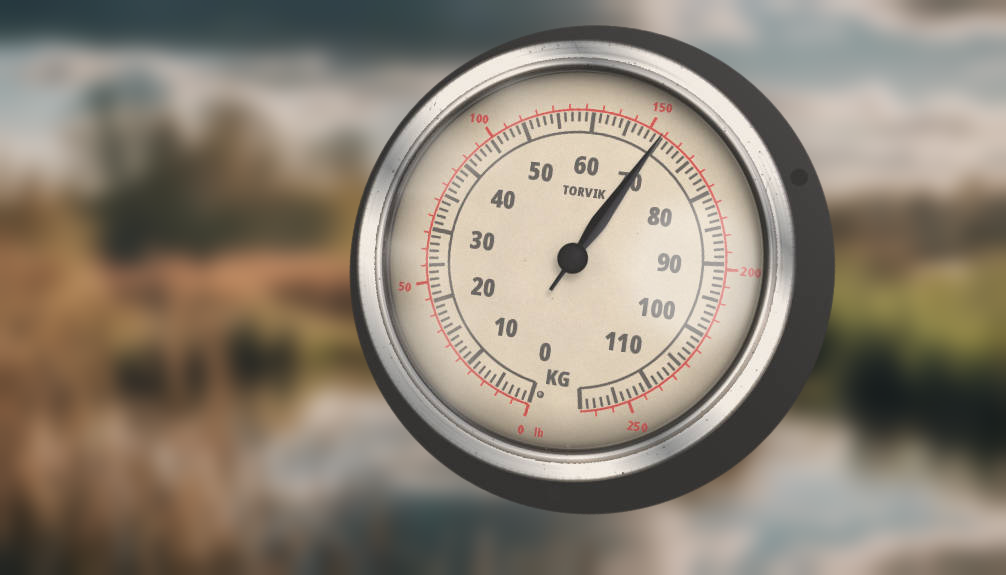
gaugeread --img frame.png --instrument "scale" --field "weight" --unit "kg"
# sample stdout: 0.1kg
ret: 70kg
